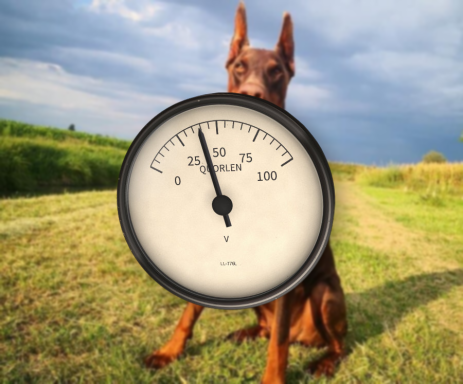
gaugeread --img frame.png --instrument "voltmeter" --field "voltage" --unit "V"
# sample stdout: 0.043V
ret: 40V
